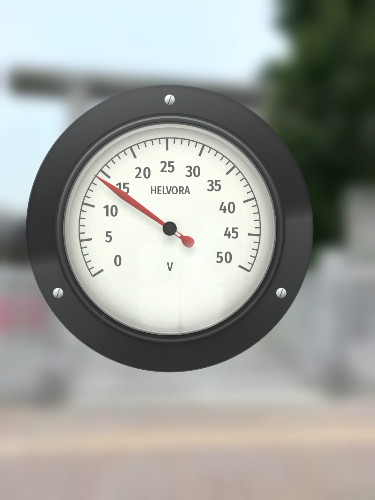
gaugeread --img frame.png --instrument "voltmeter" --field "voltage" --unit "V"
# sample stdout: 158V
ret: 14V
